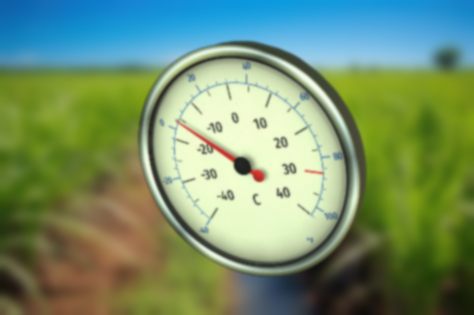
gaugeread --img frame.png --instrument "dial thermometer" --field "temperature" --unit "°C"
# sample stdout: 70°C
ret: -15°C
